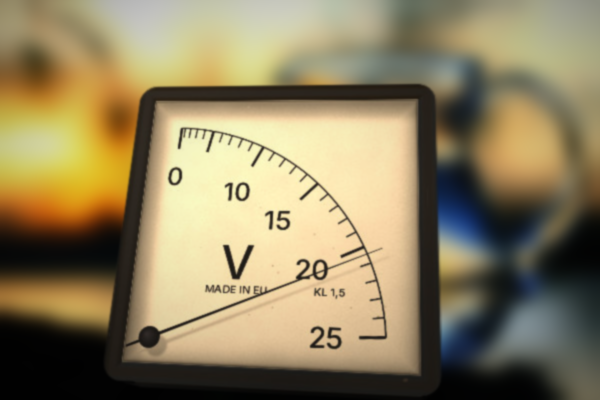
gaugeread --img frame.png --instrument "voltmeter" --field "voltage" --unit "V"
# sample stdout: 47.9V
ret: 20.5V
